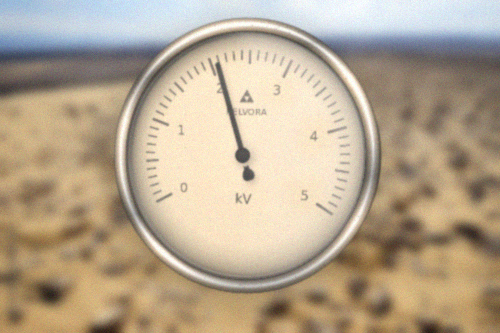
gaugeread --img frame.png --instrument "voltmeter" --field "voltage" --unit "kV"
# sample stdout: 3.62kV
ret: 2.1kV
